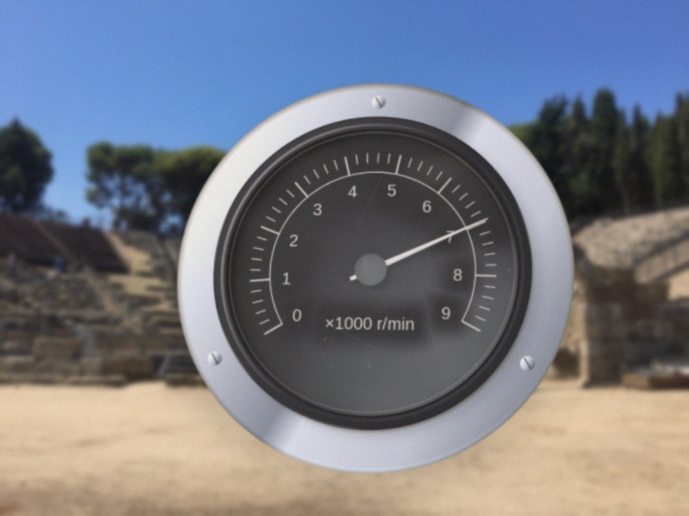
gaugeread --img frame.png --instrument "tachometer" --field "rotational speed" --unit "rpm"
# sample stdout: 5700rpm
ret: 7000rpm
